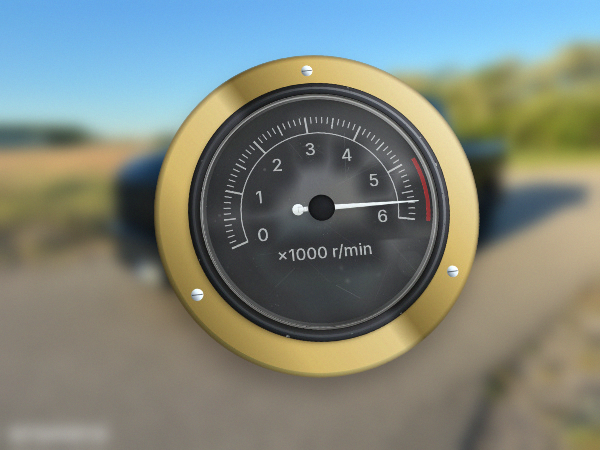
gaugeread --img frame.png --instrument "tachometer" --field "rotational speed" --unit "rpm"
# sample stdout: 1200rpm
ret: 5700rpm
